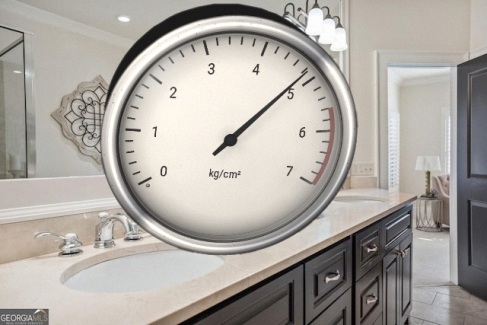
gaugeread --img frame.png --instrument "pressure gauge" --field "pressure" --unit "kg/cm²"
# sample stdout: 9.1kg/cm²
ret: 4.8kg/cm²
